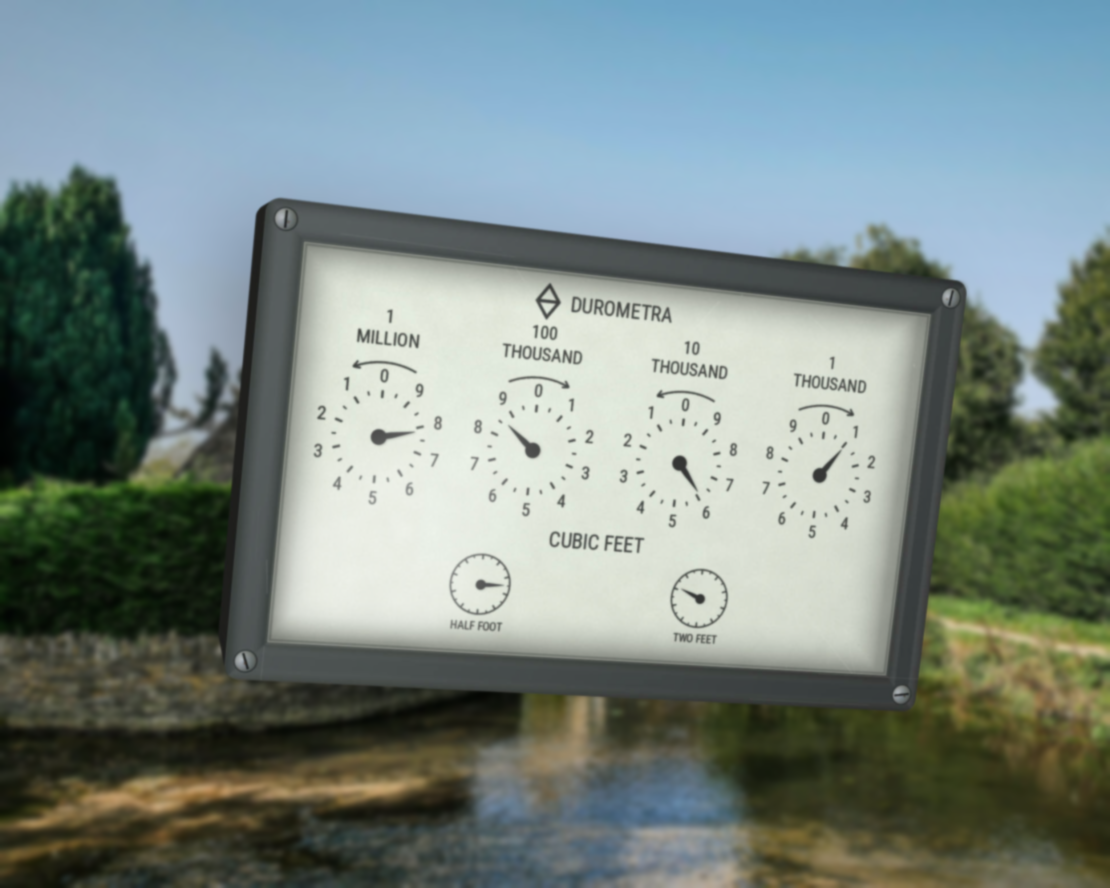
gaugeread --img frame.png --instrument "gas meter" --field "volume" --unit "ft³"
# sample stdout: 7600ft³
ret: 786100ft³
